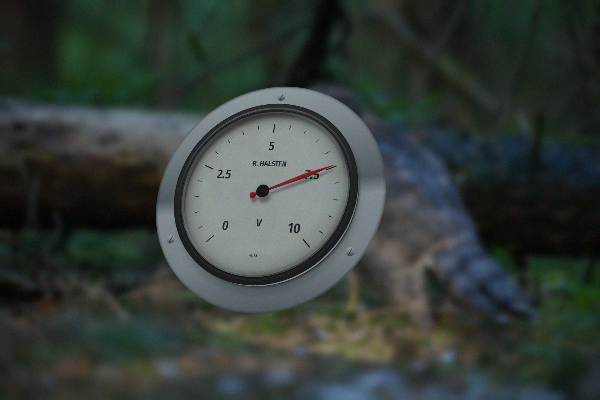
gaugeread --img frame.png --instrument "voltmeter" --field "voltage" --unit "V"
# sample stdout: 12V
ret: 7.5V
